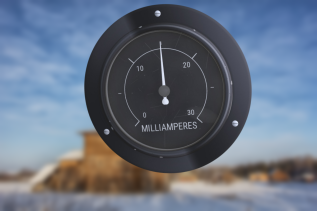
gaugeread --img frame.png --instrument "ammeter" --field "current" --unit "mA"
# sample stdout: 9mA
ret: 15mA
